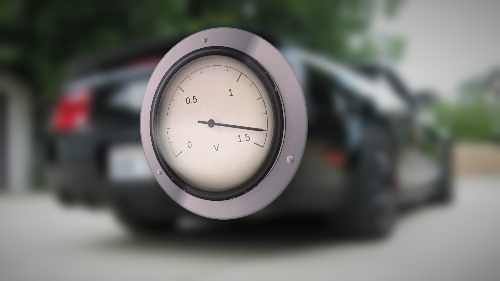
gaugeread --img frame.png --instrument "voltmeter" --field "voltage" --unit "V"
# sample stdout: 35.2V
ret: 1.4V
